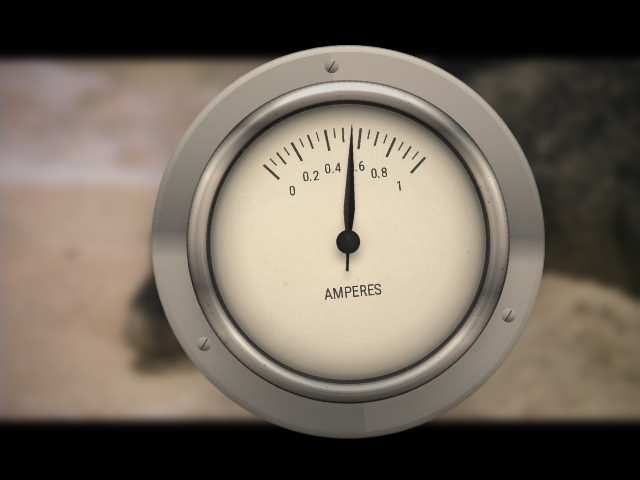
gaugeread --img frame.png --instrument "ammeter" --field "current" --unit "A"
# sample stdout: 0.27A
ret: 0.55A
